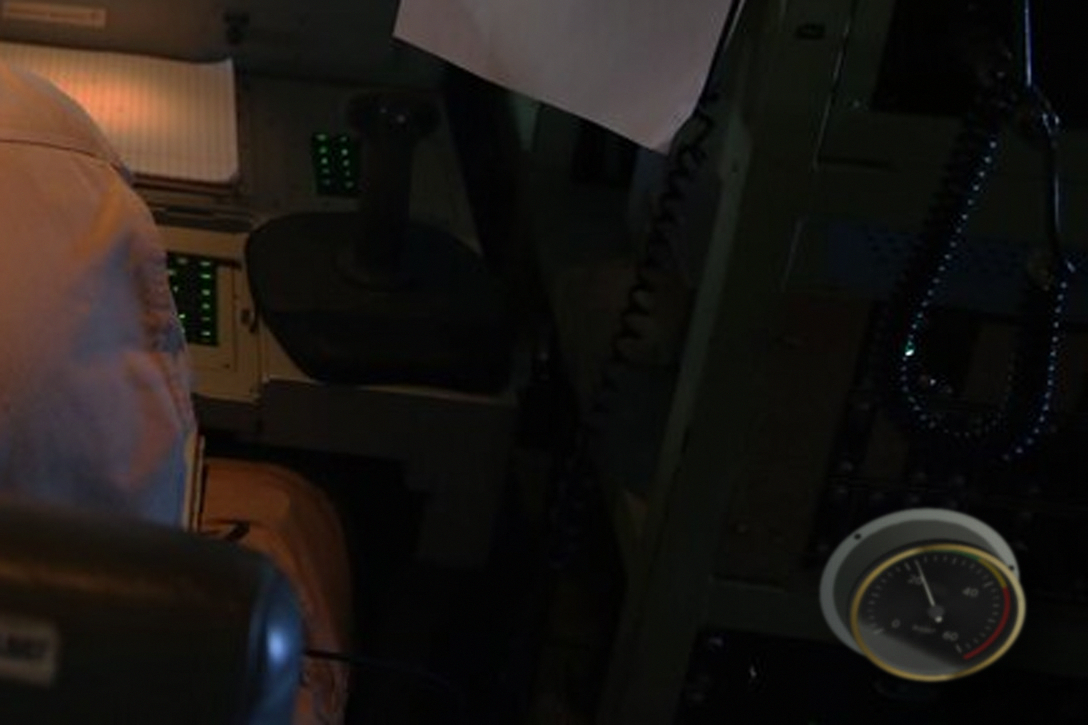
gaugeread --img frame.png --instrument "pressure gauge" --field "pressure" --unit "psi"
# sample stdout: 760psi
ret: 22psi
